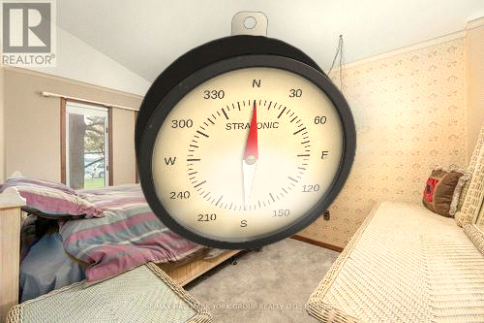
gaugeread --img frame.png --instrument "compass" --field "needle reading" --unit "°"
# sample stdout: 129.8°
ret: 0°
